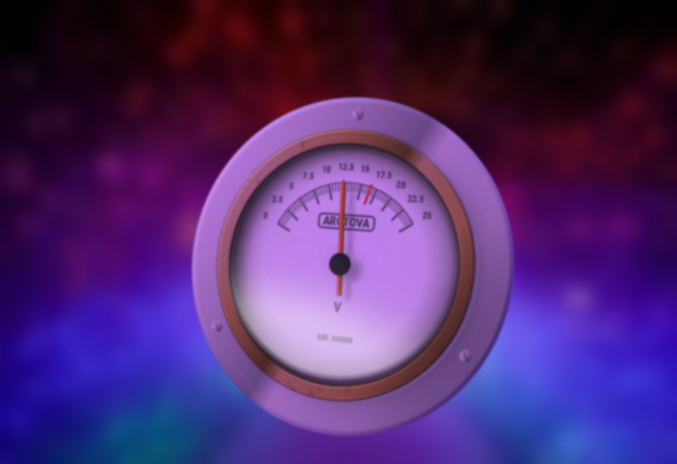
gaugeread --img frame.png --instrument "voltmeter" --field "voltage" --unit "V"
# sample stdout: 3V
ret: 12.5V
